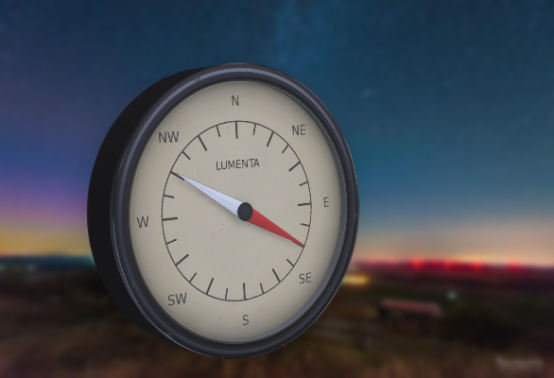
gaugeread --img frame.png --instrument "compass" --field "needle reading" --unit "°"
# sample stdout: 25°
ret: 120°
